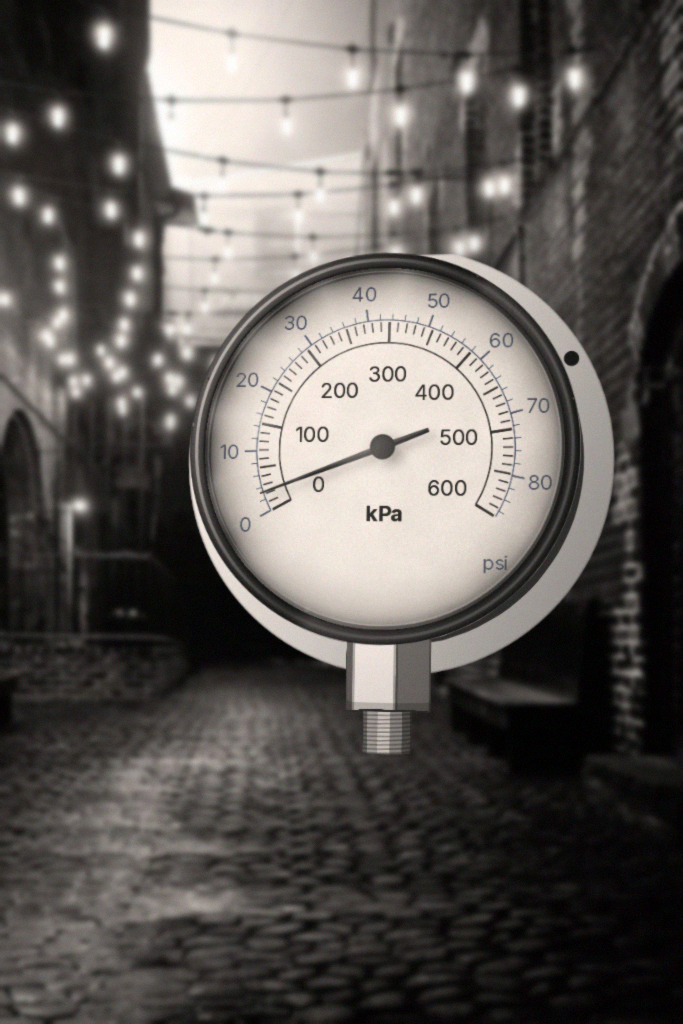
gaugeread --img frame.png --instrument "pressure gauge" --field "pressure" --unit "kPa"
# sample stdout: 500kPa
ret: 20kPa
